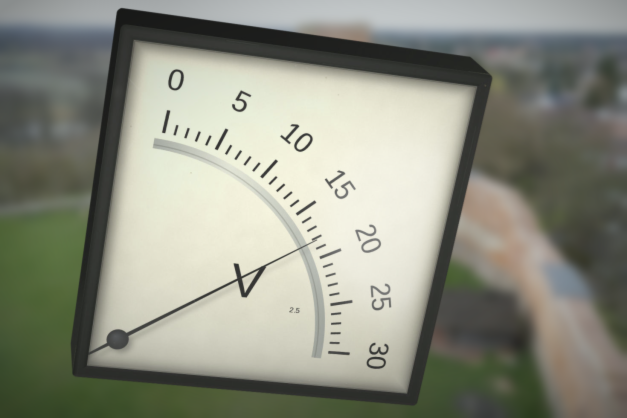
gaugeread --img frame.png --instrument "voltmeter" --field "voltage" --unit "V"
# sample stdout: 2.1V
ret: 18V
